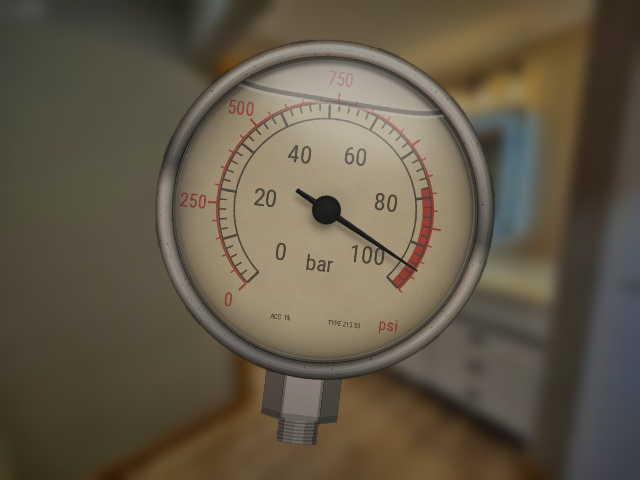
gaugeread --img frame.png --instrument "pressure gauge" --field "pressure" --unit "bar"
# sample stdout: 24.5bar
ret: 95bar
